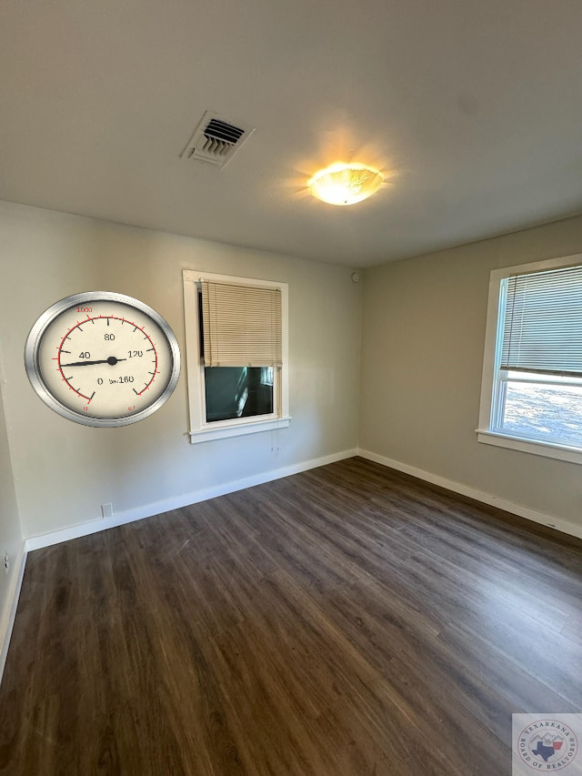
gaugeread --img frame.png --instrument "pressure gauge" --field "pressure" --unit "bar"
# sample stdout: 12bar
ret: 30bar
